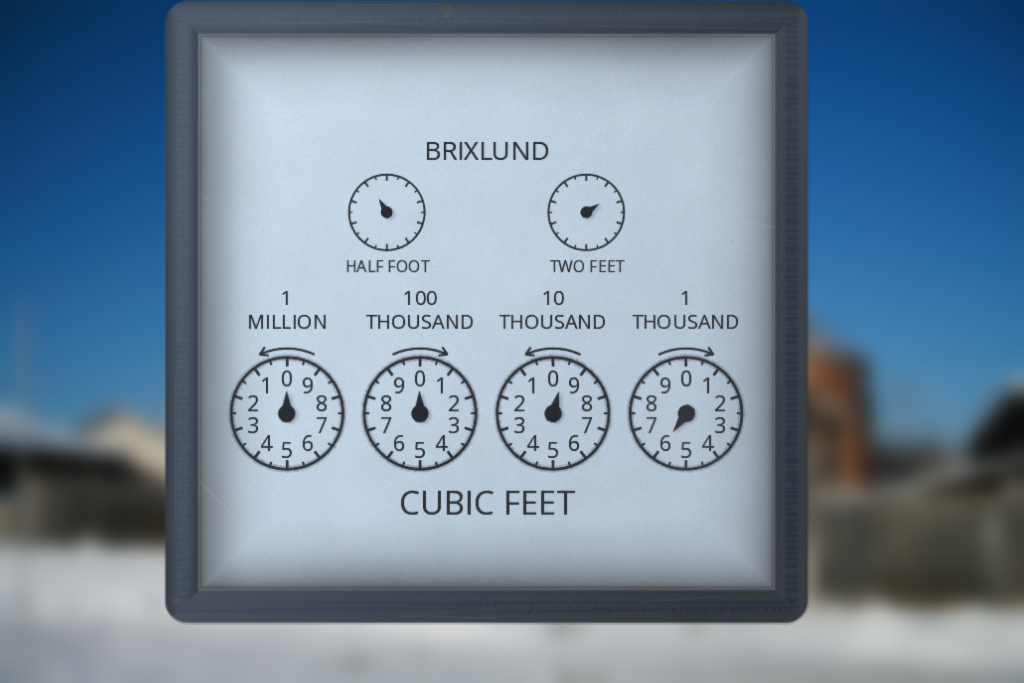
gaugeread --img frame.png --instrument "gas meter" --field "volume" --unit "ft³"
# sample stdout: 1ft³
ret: 999600ft³
